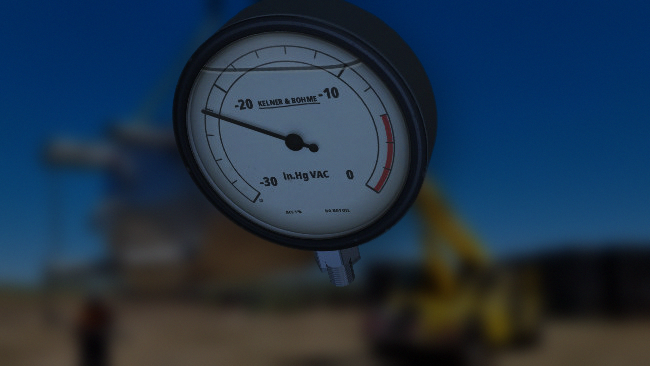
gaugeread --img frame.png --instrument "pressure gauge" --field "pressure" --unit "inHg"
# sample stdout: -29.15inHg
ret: -22inHg
